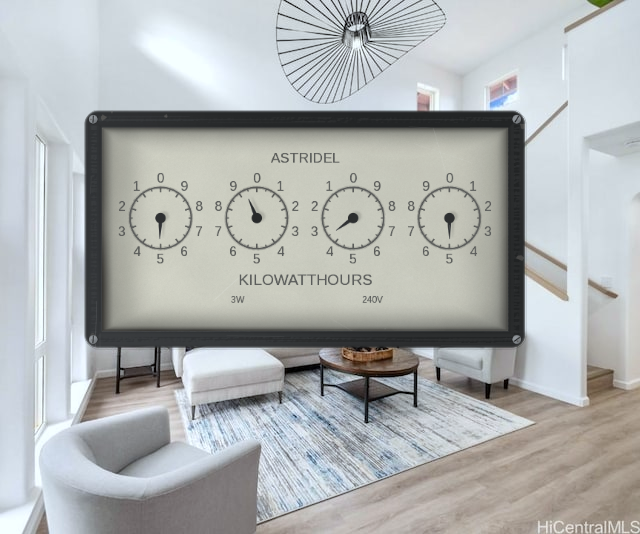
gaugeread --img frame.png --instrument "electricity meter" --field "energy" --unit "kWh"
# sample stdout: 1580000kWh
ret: 4935kWh
